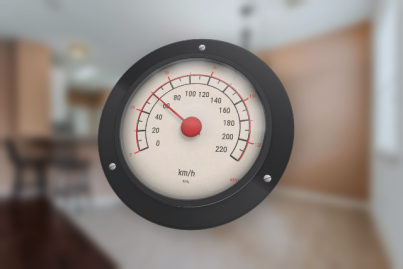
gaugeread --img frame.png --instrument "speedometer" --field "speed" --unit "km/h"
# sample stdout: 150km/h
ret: 60km/h
